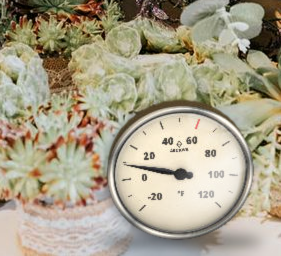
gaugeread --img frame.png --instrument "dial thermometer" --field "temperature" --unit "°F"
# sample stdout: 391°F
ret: 10°F
